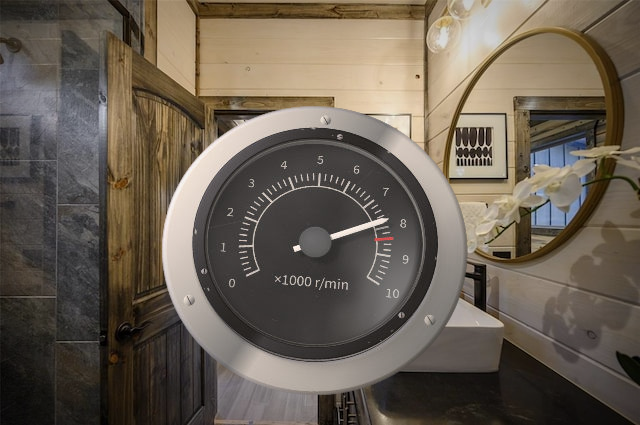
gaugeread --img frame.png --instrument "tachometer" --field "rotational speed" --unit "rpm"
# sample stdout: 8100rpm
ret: 7800rpm
